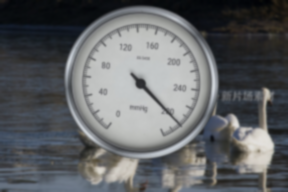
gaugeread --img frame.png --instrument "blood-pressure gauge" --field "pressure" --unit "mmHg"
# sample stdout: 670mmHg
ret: 280mmHg
